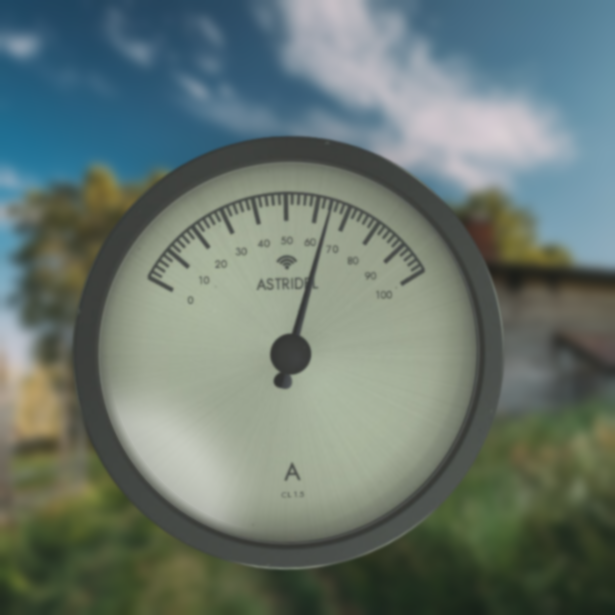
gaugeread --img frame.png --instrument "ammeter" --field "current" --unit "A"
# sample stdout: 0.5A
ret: 64A
